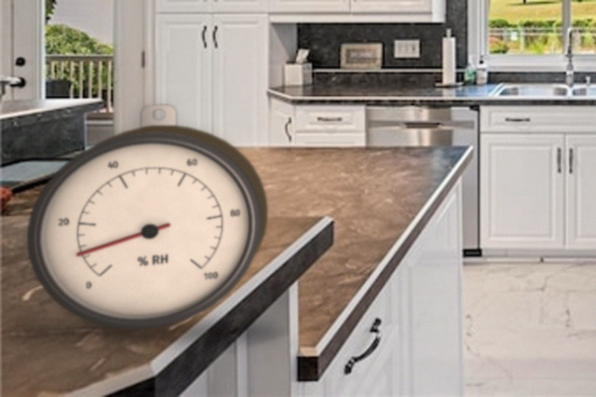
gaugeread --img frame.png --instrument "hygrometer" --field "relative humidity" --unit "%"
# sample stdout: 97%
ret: 10%
